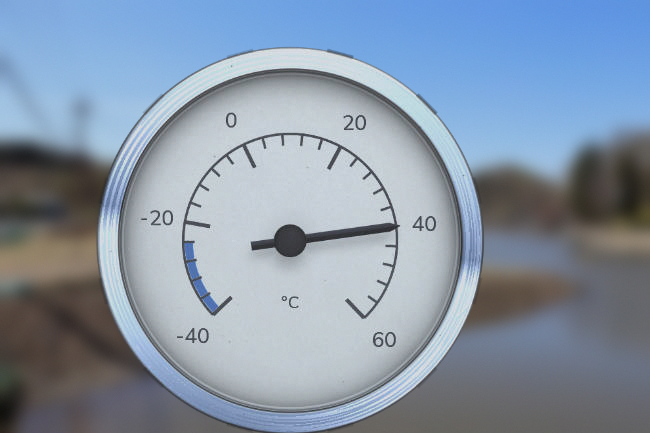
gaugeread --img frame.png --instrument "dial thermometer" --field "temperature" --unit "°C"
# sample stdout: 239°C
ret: 40°C
